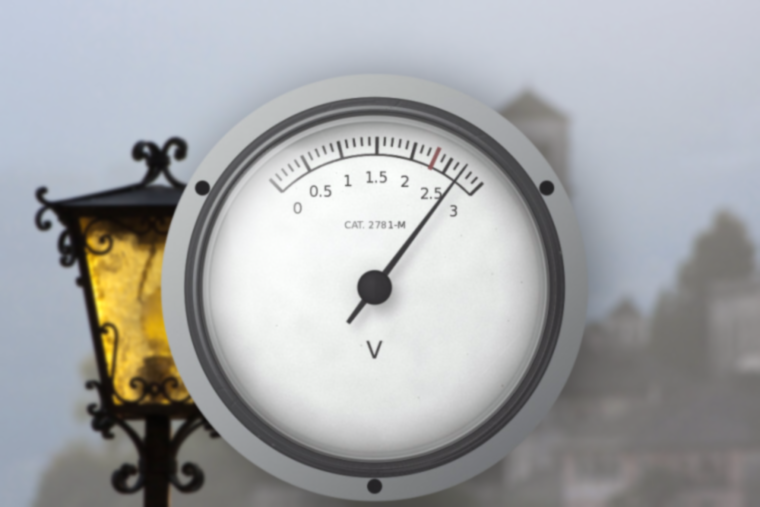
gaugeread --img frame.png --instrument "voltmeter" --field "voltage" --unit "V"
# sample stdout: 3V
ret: 2.7V
